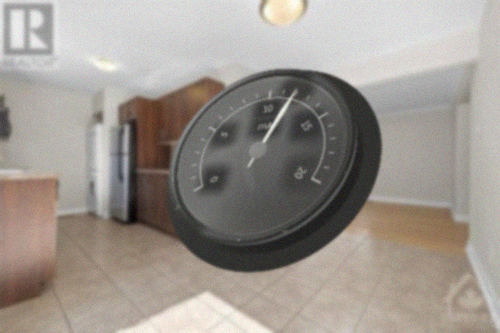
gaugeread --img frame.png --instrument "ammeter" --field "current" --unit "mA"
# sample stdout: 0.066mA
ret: 12mA
